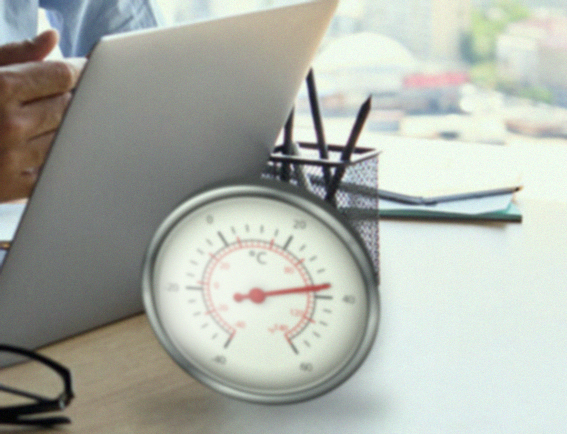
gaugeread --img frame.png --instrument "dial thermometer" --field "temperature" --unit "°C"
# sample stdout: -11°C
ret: 36°C
